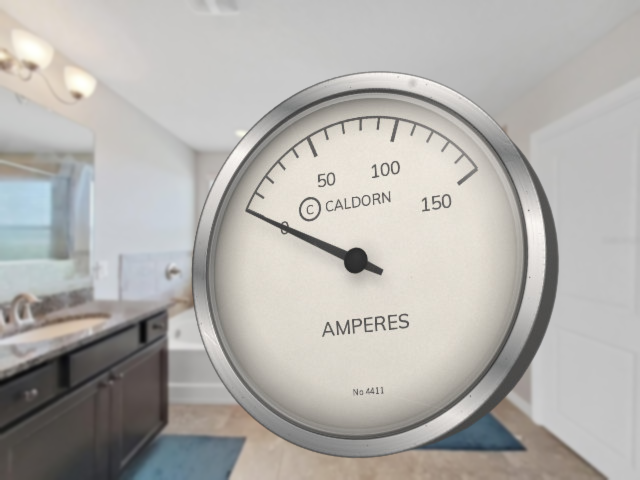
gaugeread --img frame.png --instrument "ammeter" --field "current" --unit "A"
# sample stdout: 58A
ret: 0A
